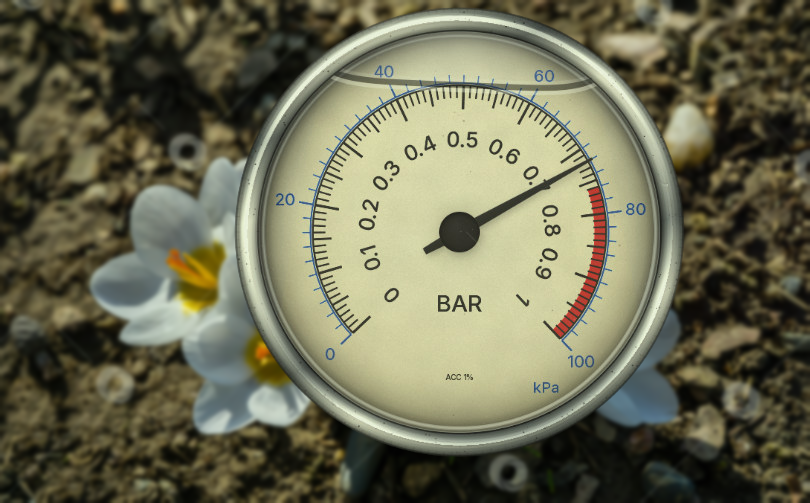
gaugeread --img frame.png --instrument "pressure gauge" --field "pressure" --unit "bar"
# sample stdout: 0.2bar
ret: 0.72bar
